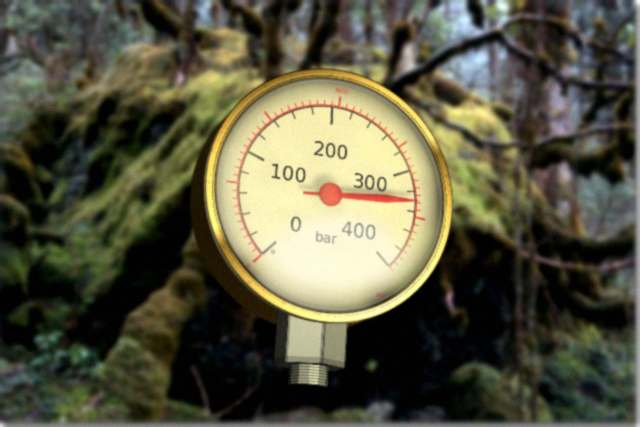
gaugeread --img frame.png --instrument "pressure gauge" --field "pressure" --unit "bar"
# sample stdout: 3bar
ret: 330bar
